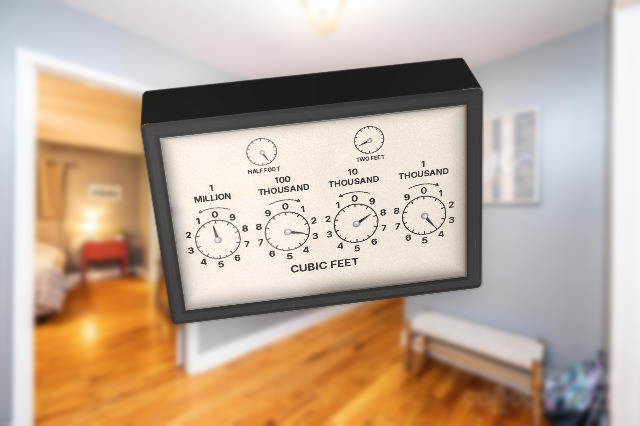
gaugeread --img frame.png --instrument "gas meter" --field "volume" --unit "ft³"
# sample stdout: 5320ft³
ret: 28400ft³
